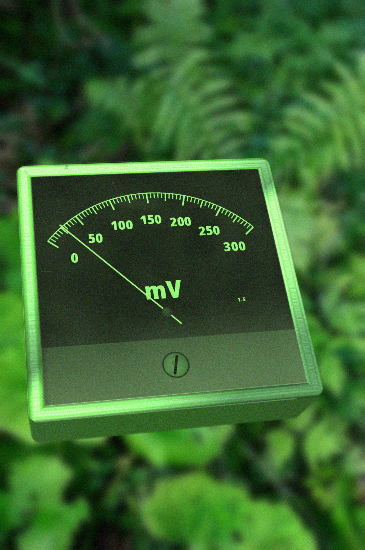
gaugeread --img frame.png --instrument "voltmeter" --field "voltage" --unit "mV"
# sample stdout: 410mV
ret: 25mV
